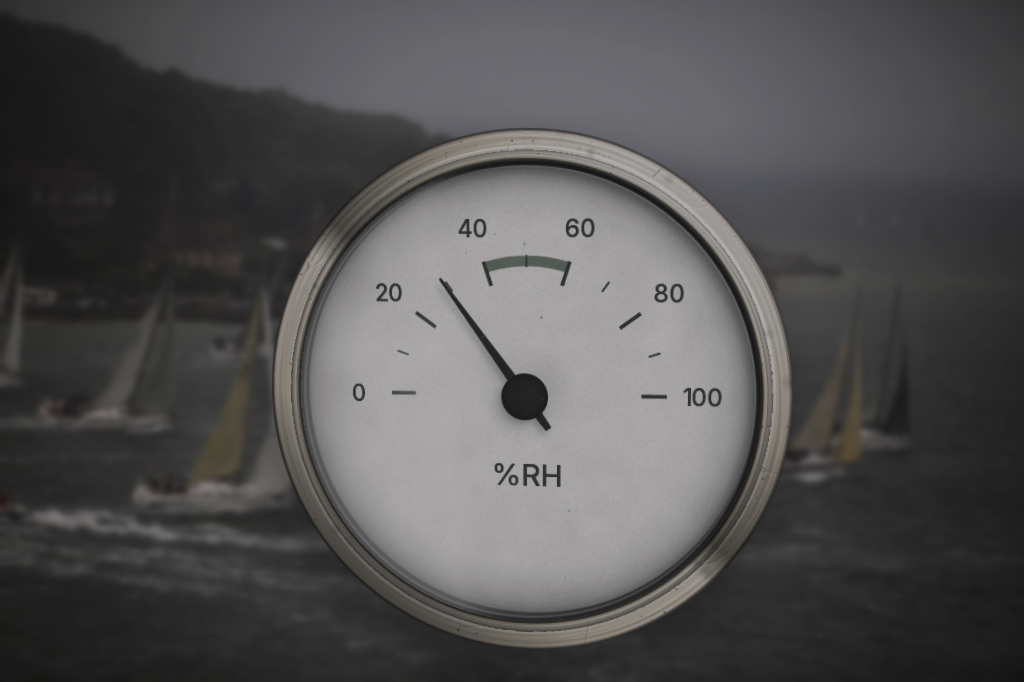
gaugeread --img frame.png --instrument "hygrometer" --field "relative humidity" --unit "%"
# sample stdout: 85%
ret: 30%
